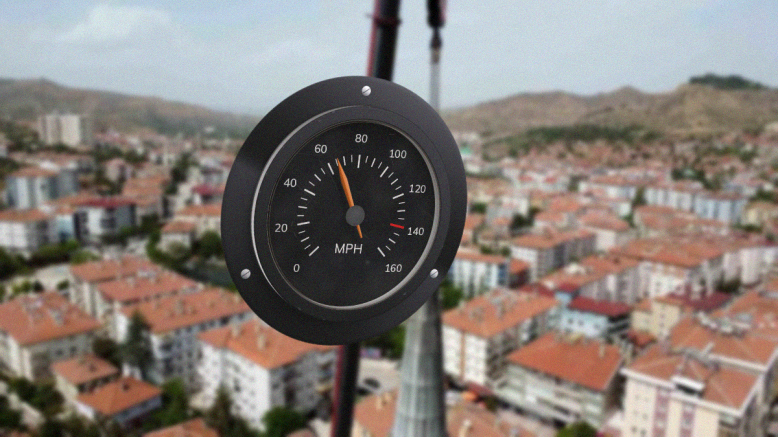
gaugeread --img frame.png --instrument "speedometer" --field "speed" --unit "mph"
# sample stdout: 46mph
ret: 65mph
